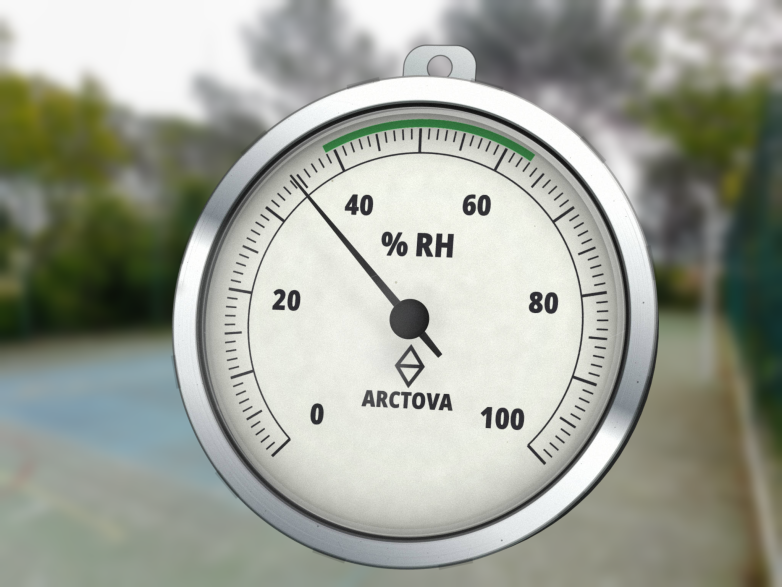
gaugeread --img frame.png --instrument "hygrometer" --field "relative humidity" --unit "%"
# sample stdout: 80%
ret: 34.5%
